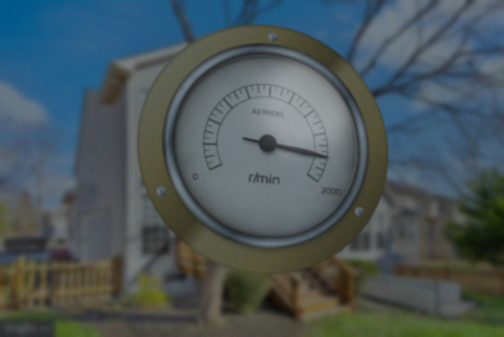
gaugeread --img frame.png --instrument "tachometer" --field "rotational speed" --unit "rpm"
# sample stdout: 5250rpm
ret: 1800rpm
